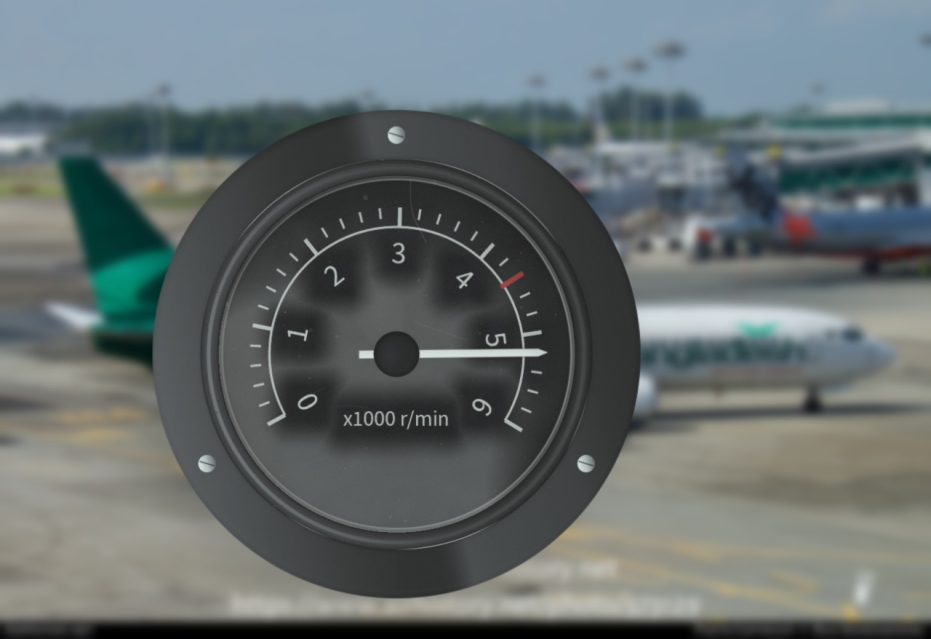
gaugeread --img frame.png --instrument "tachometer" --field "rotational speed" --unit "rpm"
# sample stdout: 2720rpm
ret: 5200rpm
